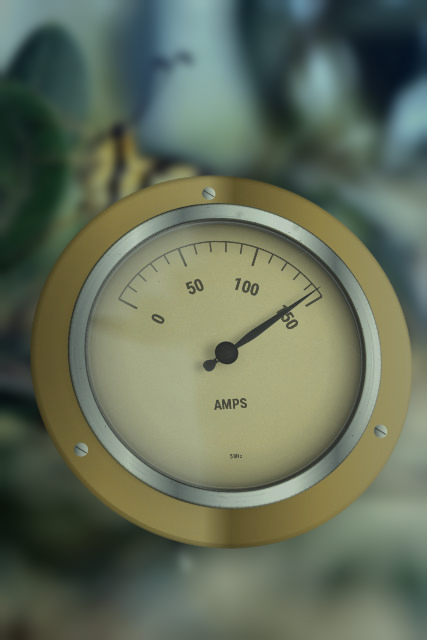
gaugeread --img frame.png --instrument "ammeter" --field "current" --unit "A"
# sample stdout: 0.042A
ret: 145A
